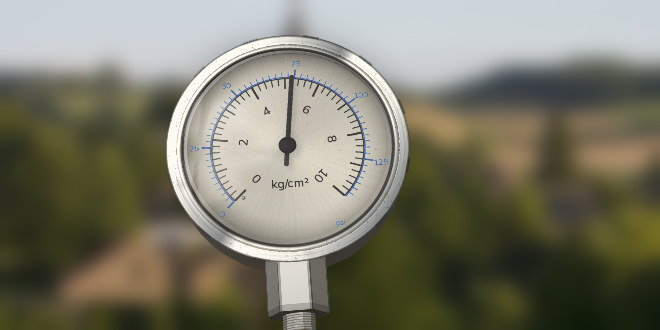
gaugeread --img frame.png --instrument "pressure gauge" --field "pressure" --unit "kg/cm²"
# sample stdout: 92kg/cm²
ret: 5.2kg/cm²
